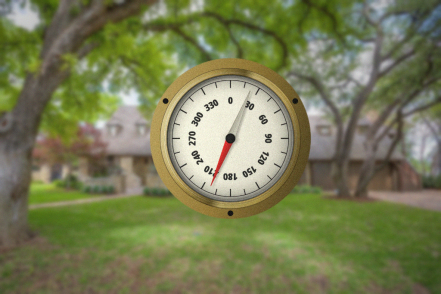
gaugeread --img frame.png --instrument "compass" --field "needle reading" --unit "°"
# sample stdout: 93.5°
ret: 202.5°
